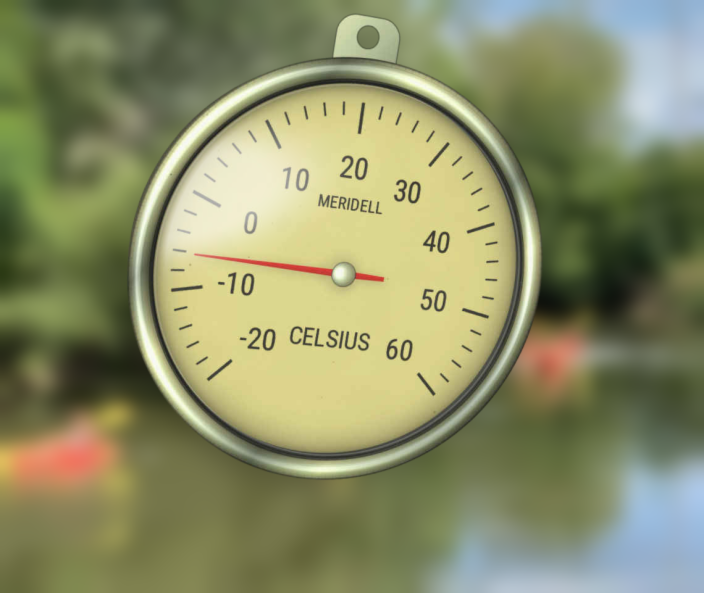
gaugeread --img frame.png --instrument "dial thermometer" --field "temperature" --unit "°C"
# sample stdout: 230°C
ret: -6°C
